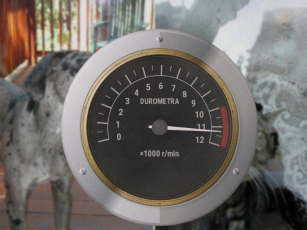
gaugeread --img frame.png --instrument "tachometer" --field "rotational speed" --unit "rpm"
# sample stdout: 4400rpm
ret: 11250rpm
